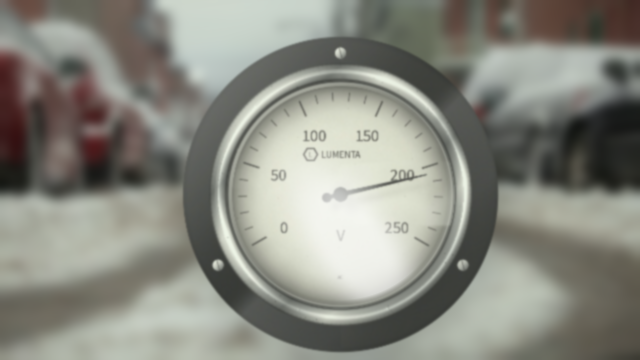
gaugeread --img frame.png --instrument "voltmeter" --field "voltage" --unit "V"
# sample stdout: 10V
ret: 205V
